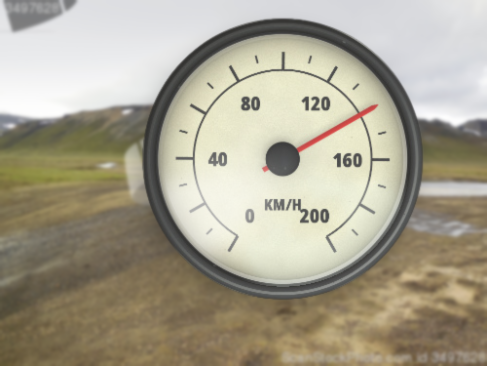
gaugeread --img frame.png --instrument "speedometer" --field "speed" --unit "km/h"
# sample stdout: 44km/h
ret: 140km/h
